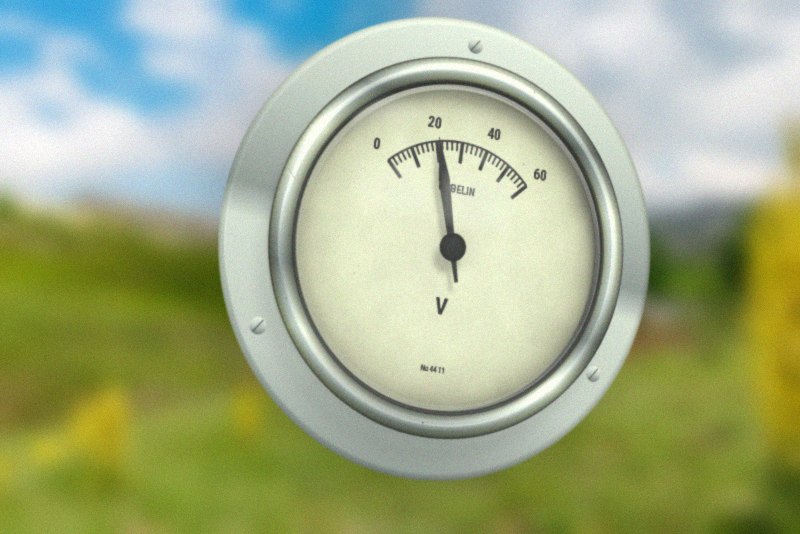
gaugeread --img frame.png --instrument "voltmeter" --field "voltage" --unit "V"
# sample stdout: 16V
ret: 20V
